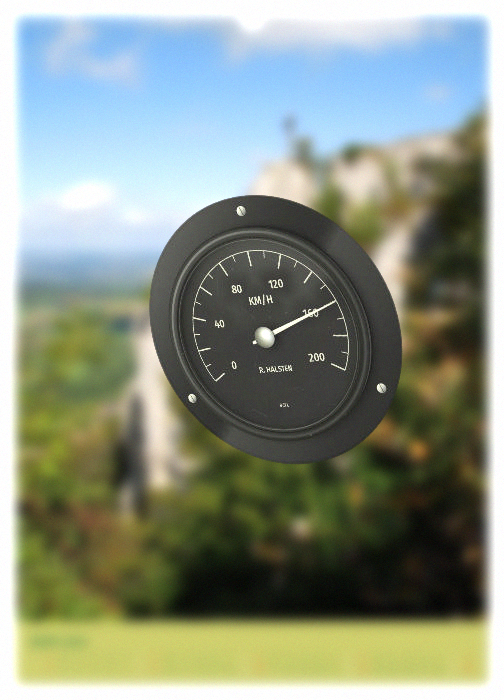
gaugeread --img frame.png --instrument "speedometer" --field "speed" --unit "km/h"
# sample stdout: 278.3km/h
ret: 160km/h
